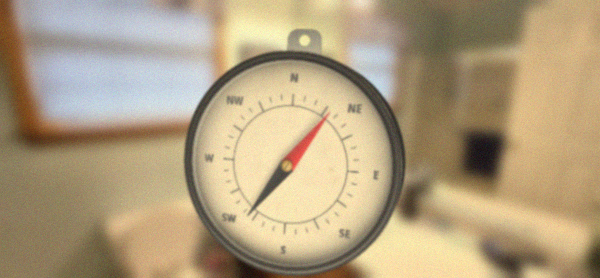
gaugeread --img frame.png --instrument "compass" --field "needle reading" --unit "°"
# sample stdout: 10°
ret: 35°
